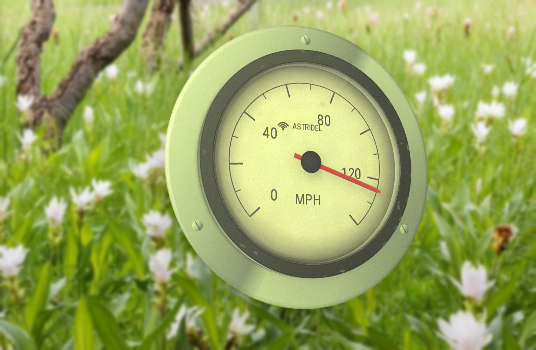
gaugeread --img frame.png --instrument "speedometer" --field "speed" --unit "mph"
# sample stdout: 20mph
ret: 125mph
